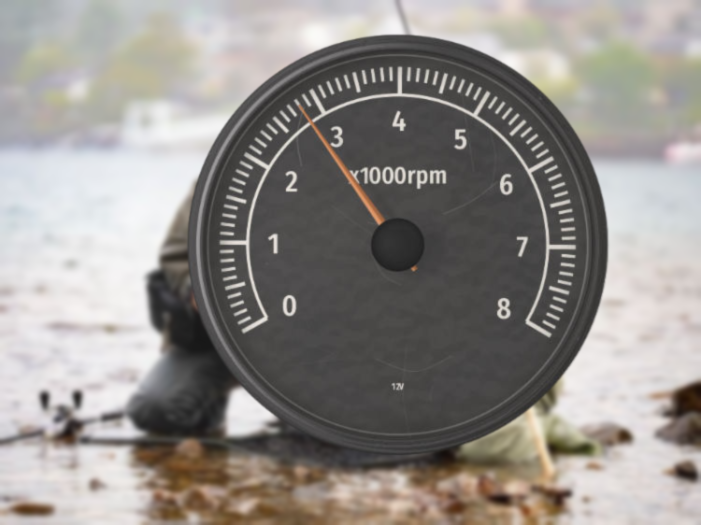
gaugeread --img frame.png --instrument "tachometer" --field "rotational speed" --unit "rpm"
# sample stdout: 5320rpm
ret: 2800rpm
